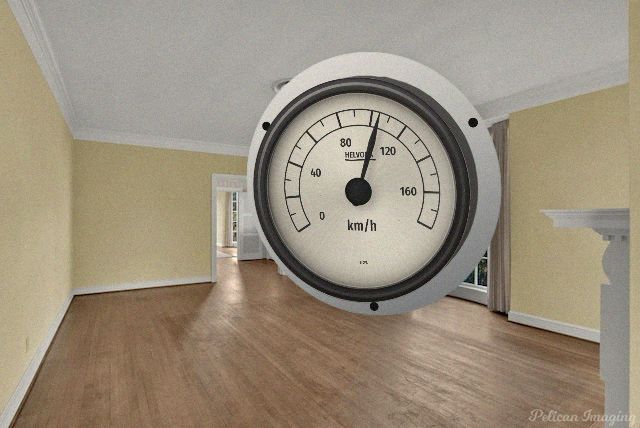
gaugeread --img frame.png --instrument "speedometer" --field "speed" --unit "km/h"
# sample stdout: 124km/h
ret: 105km/h
